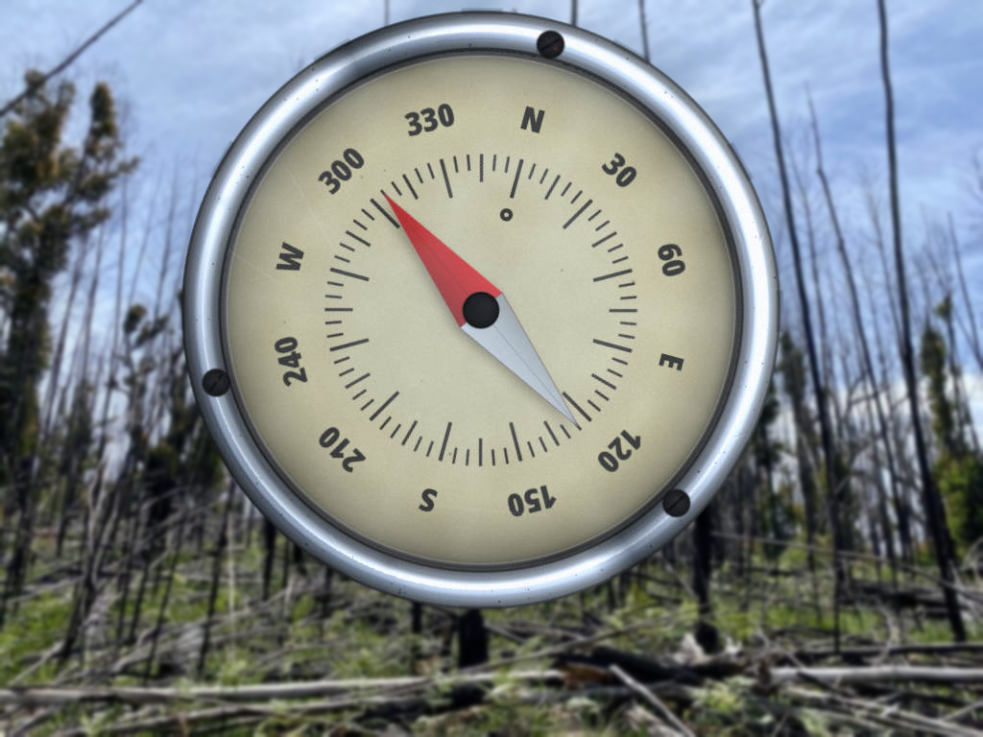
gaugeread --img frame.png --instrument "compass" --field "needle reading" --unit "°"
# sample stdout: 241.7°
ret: 305°
